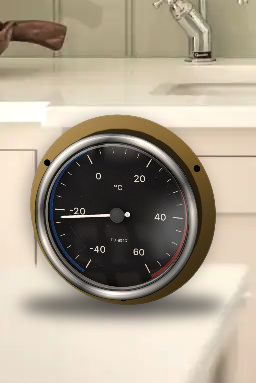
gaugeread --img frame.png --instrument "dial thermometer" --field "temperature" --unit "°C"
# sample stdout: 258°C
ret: -22°C
